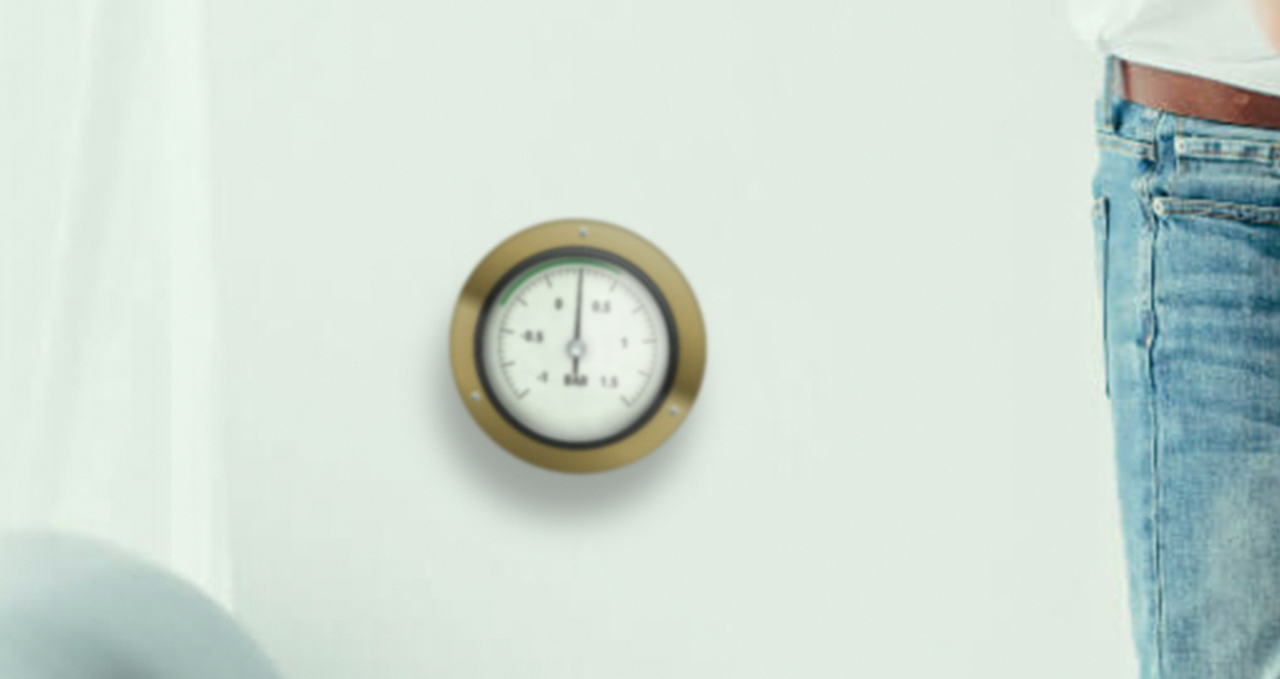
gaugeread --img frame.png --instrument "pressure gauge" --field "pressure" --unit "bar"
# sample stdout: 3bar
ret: 0.25bar
